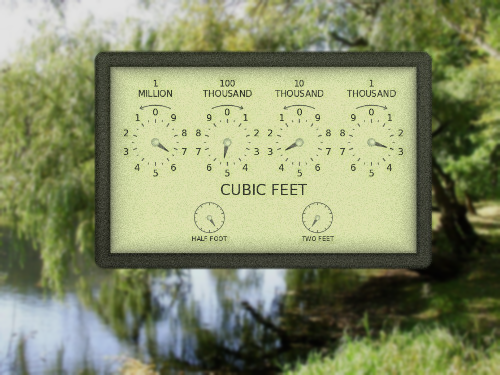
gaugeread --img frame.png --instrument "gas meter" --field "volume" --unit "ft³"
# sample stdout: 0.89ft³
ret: 653300ft³
